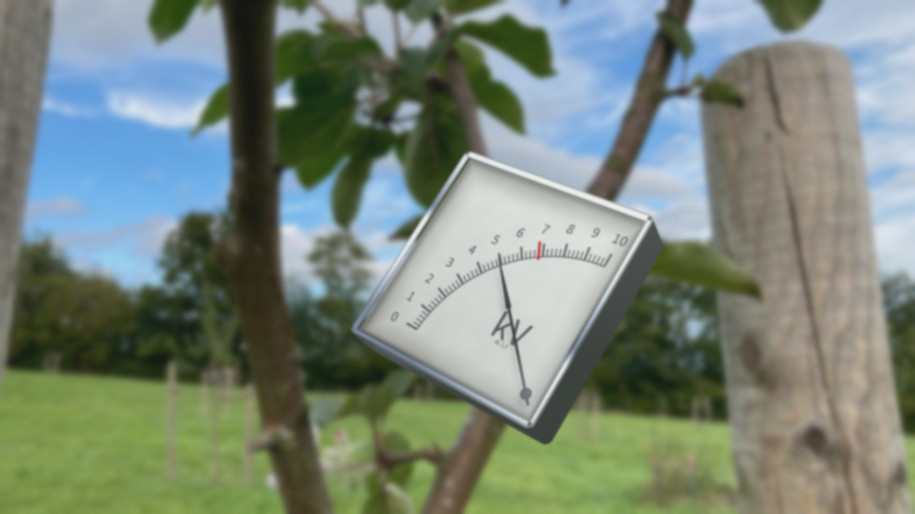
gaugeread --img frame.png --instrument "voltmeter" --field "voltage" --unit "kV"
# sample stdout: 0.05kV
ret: 5kV
